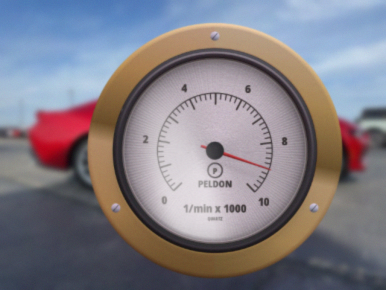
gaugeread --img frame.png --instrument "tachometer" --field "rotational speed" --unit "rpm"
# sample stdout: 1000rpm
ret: 9000rpm
